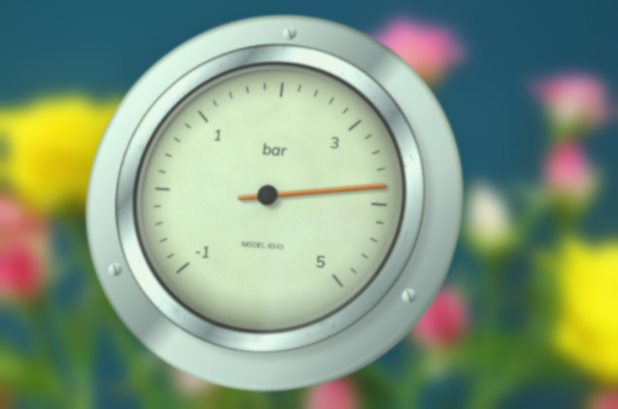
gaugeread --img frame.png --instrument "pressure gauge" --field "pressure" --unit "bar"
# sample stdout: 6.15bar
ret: 3.8bar
